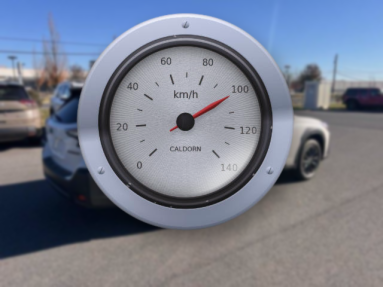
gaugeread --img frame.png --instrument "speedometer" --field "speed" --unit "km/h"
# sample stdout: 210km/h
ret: 100km/h
